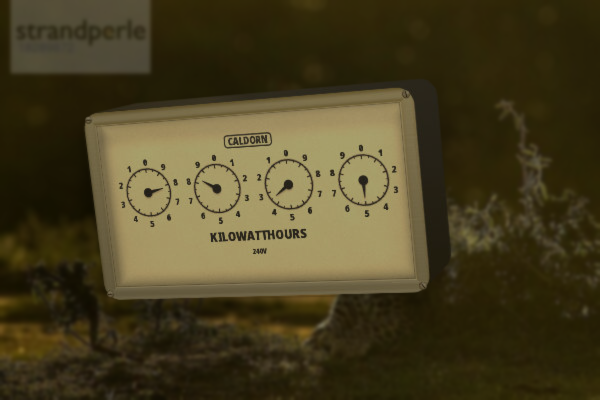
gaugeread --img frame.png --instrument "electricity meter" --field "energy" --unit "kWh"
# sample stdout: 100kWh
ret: 7835kWh
